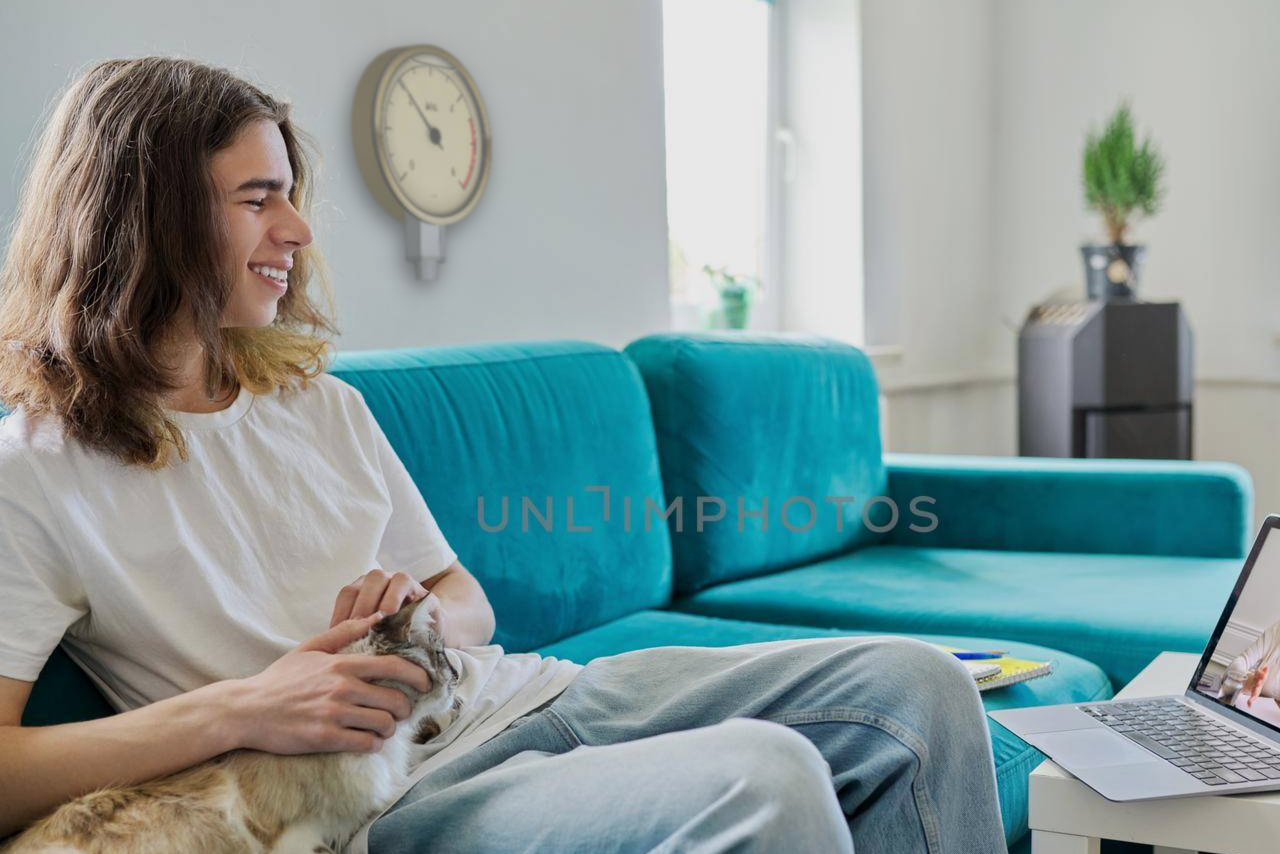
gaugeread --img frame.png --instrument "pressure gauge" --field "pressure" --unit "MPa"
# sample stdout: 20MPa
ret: 2MPa
